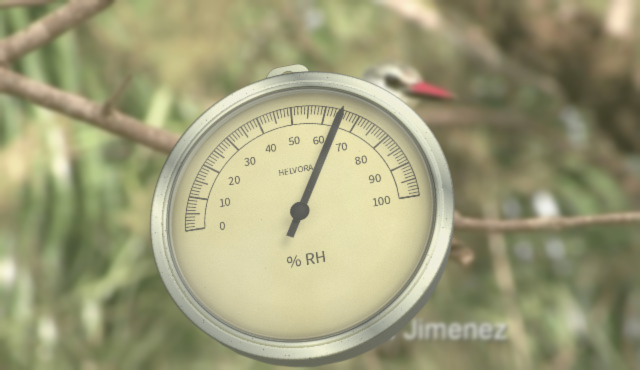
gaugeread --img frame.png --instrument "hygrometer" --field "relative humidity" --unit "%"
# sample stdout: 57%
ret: 65%
